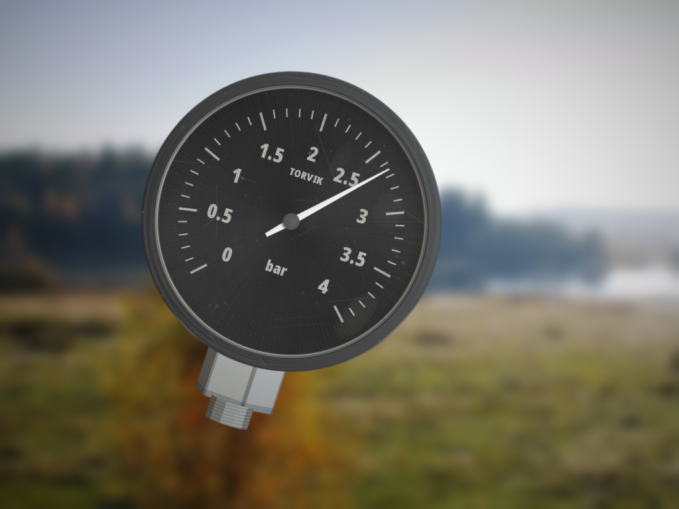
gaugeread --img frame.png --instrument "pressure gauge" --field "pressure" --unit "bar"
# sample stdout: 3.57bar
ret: 2.65bar
